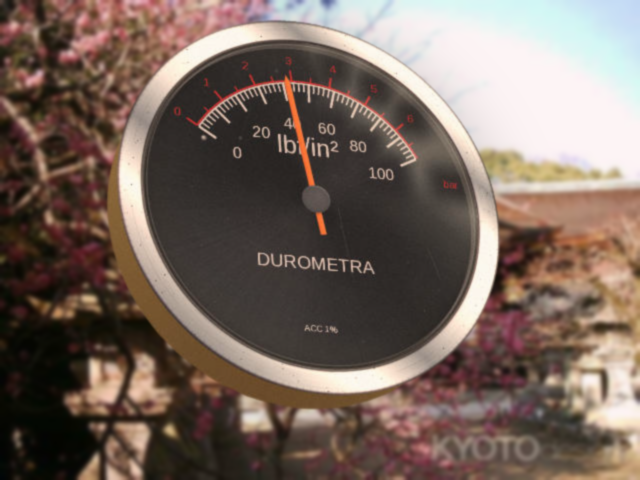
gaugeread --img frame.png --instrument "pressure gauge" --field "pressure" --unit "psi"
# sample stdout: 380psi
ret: 40psi
